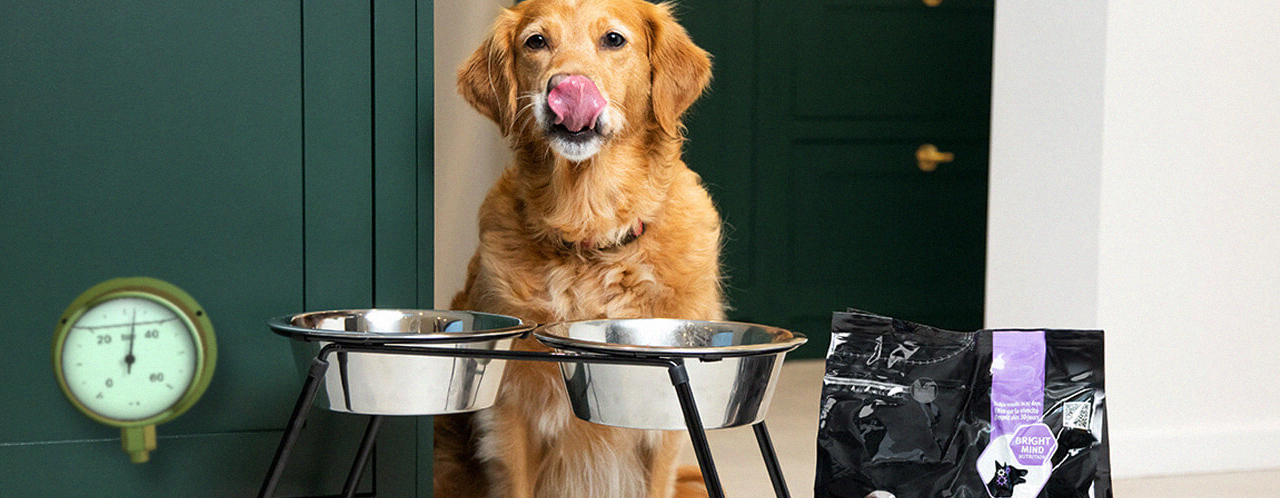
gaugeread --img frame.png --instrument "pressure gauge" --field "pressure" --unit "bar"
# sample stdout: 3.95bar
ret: 32.5bar
